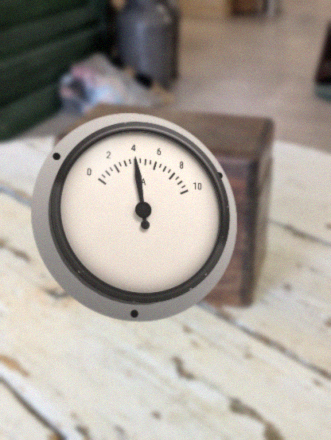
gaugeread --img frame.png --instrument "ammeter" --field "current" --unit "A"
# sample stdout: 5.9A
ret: 4A
